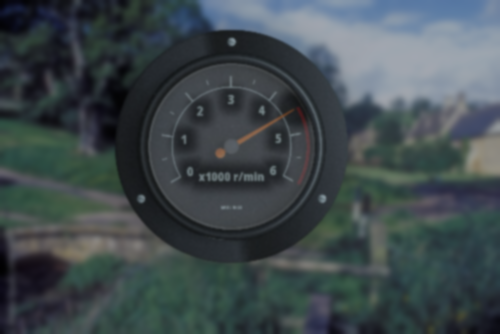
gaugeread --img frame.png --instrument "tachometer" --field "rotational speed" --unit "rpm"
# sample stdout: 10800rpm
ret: 4500rpm
